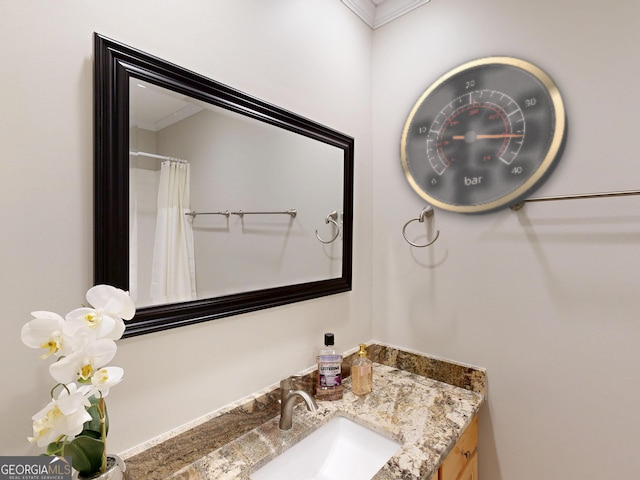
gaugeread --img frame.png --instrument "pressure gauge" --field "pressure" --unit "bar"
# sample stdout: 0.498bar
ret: 35bar
